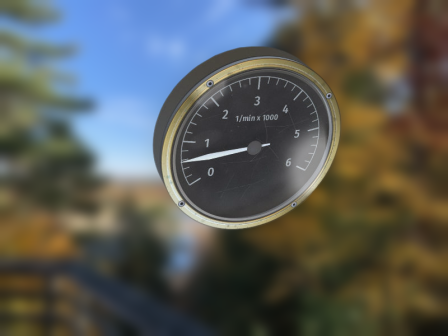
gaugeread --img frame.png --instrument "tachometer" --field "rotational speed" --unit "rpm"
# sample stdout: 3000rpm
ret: 600rpm
